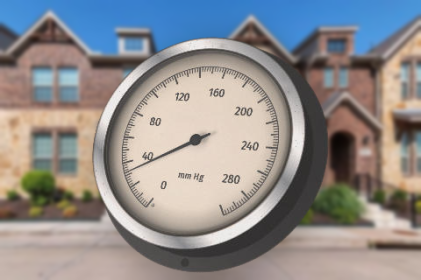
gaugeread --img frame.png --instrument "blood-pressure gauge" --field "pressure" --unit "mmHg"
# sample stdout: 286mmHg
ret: 30mmHg
